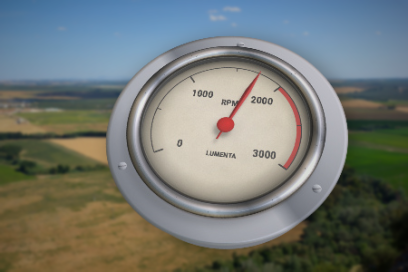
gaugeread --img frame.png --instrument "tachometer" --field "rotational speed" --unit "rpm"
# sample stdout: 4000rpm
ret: 1750rpm
